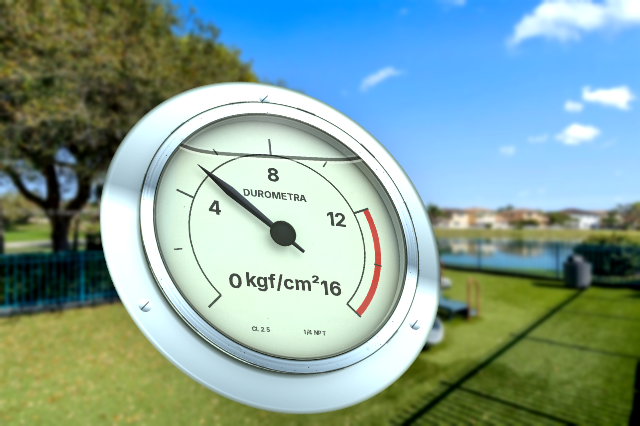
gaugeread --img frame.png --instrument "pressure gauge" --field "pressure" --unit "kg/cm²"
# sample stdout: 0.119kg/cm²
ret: 5kg/cm²
